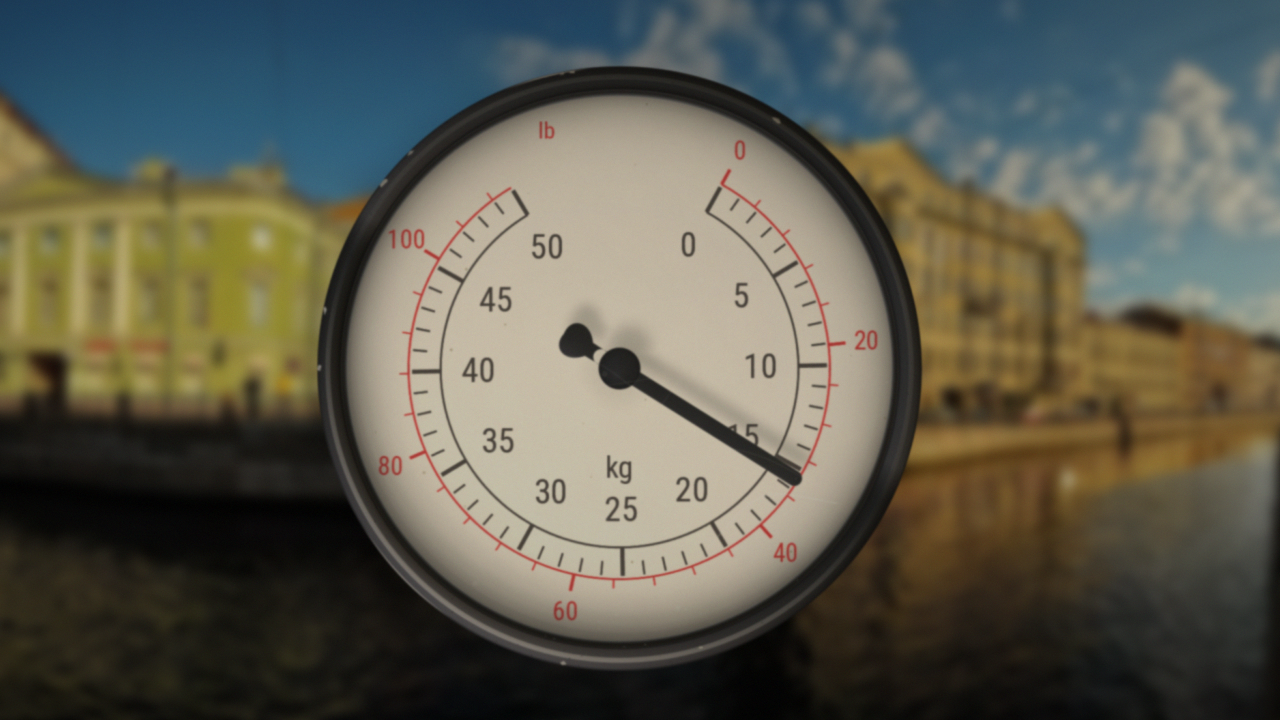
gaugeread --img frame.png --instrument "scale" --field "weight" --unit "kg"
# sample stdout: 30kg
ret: 15.5kg
